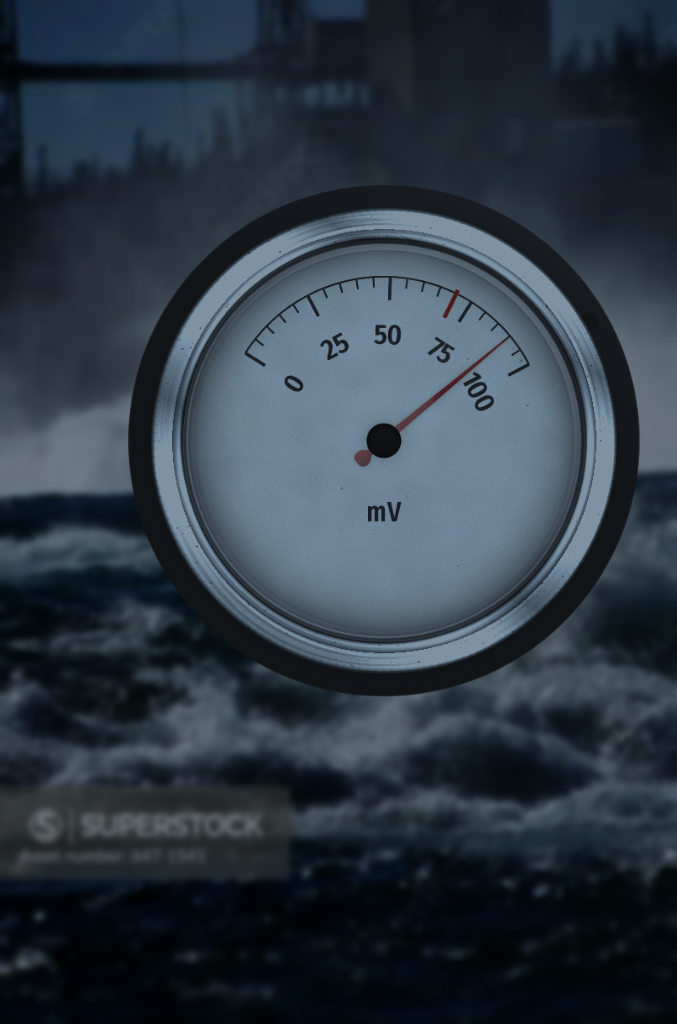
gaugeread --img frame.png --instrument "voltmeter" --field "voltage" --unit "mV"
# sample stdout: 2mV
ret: 90mV
